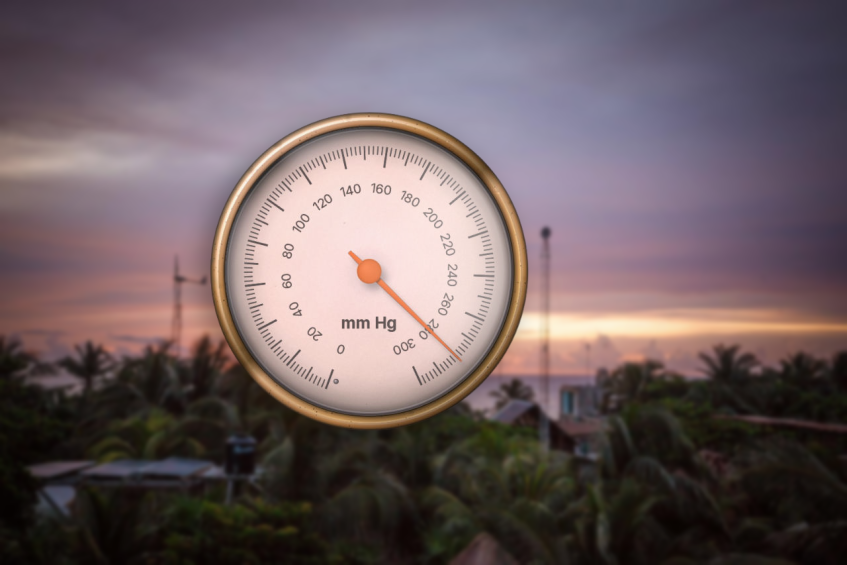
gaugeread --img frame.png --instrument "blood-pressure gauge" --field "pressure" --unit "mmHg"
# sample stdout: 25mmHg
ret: 280mmHg
